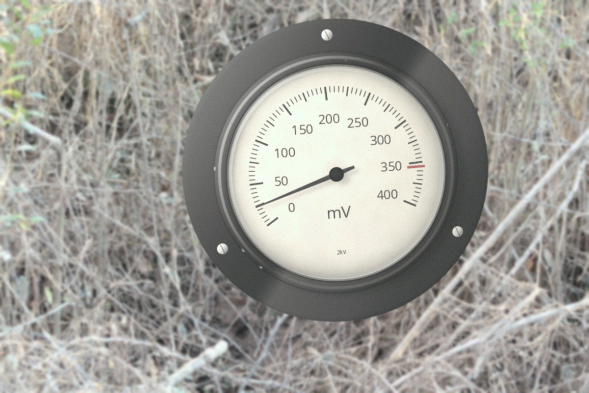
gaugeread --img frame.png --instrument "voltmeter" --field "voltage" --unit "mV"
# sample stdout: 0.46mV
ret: 25mV
